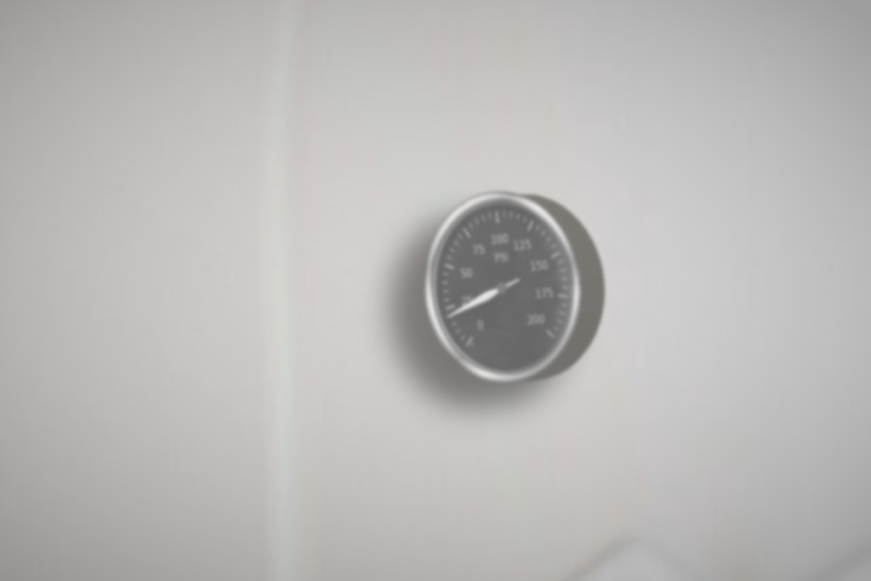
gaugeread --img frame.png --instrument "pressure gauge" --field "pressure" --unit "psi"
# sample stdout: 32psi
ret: 20psi
